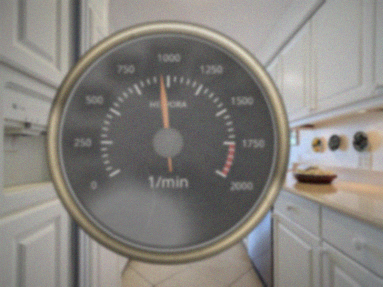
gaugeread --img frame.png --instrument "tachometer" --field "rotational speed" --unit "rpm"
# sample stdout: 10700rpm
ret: 950rpm
